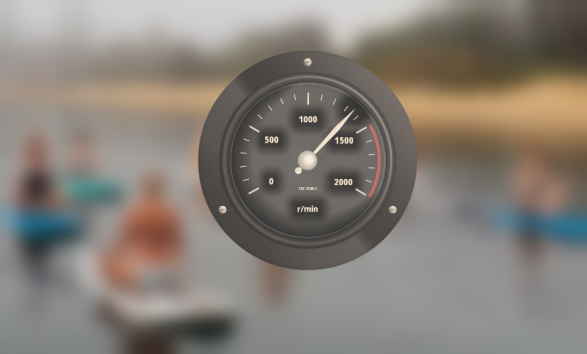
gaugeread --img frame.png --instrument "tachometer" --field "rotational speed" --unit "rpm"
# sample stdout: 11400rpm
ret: 1350rpm
